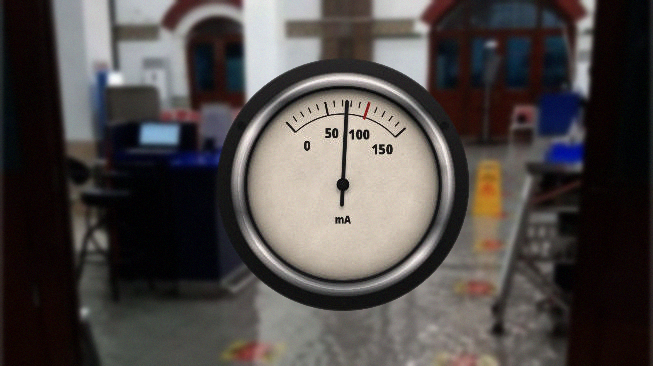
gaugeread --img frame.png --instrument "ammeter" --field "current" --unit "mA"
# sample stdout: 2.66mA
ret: 75mA
